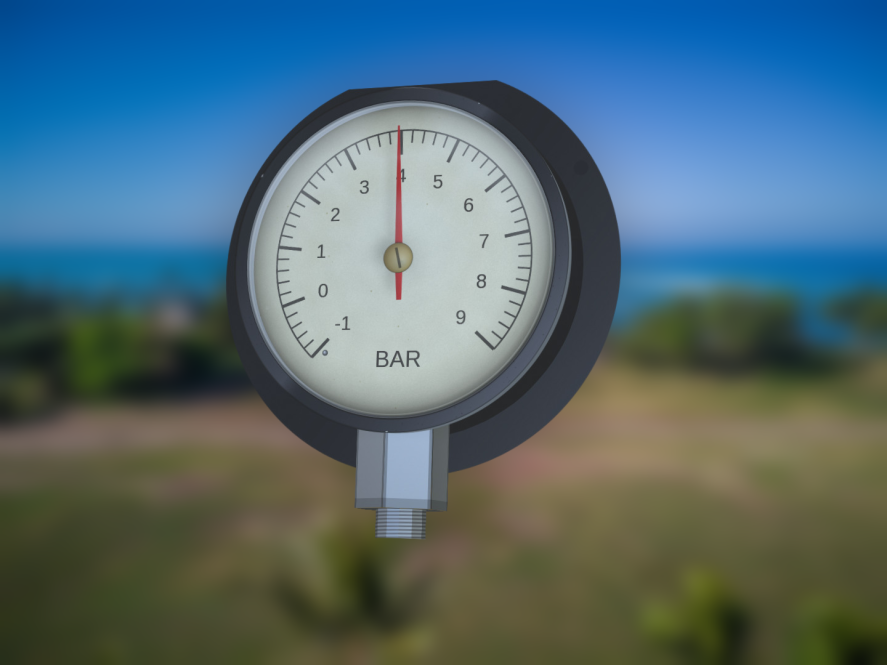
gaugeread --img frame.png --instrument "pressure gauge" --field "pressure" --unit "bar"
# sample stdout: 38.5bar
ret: 4bar
